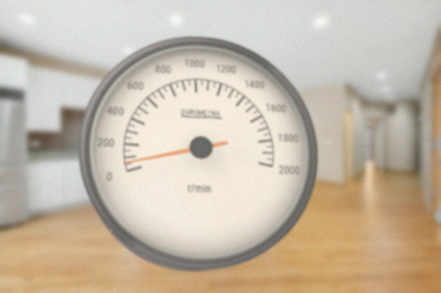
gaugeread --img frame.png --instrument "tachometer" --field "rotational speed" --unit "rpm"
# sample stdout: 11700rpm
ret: 50rpm
